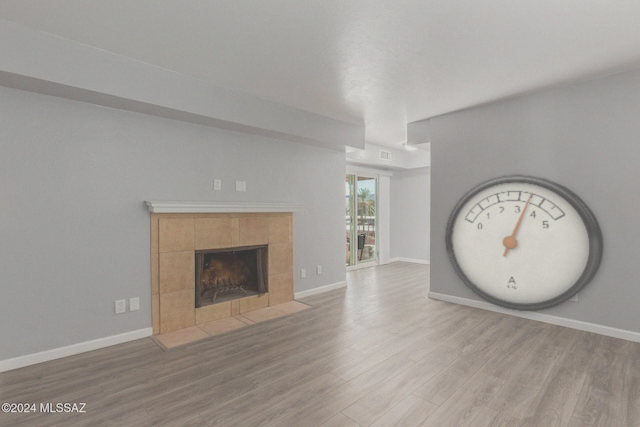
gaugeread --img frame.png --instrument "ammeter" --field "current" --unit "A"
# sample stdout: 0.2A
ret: 3.5A
